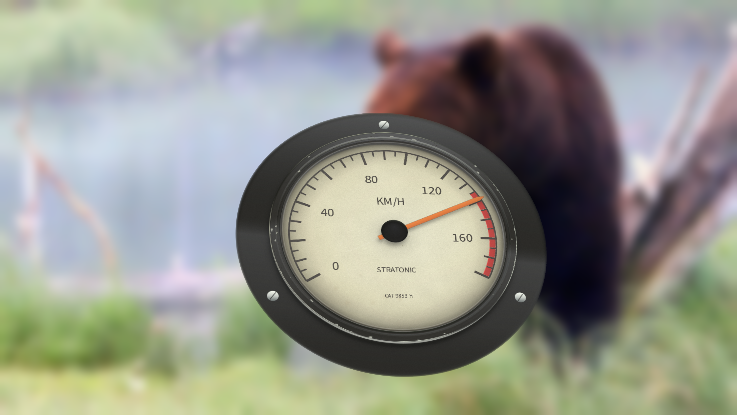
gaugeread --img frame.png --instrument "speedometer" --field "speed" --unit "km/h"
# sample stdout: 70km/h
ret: 140km/h
